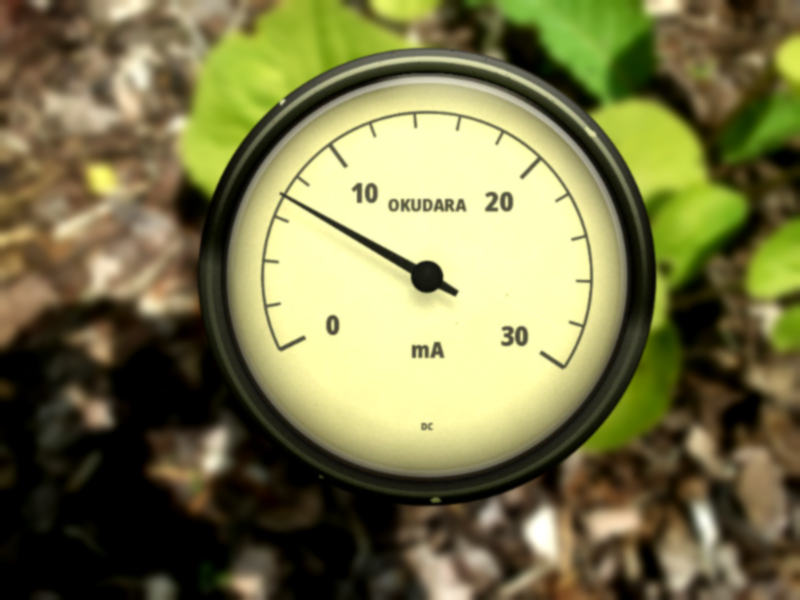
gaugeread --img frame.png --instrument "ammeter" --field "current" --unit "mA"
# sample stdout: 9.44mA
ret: 7mA
